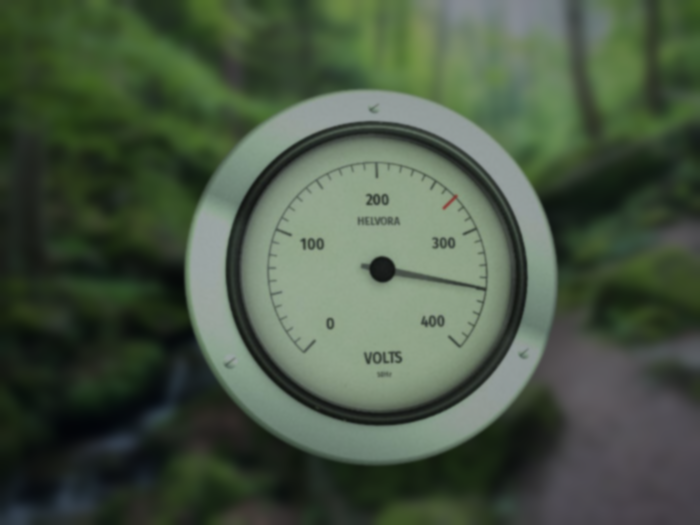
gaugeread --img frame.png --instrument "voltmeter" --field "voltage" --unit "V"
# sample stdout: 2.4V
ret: 350V
